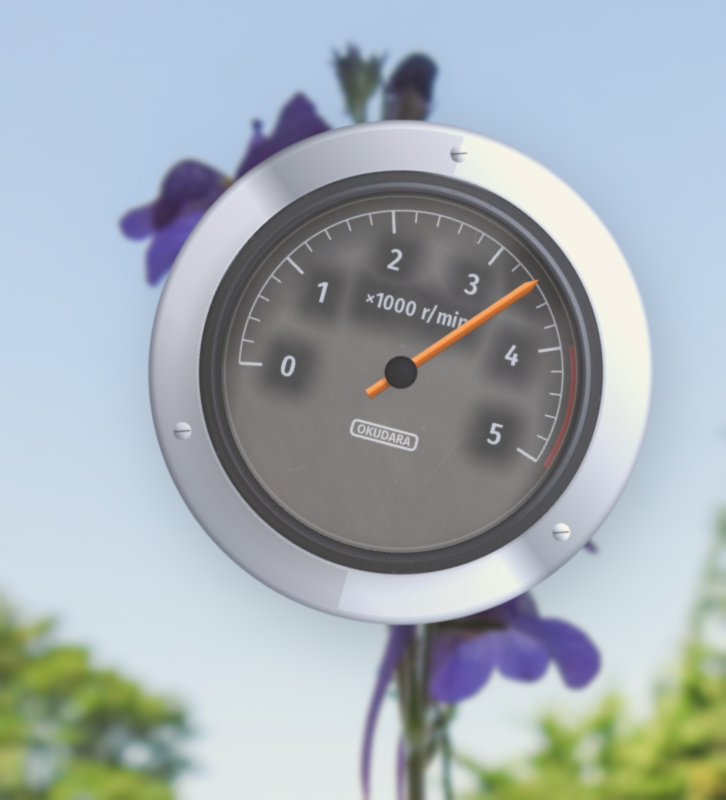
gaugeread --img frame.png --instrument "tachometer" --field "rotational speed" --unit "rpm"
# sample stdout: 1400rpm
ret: 3400rpm
